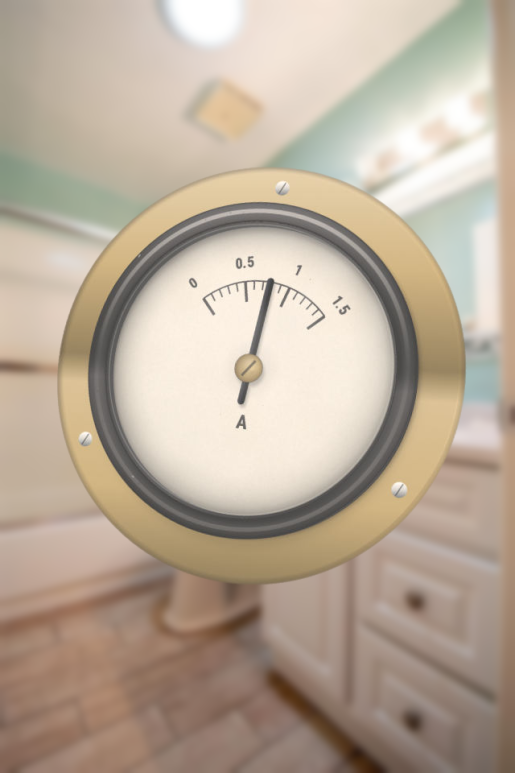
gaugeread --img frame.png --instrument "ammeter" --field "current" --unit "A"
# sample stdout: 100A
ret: 0.8A
